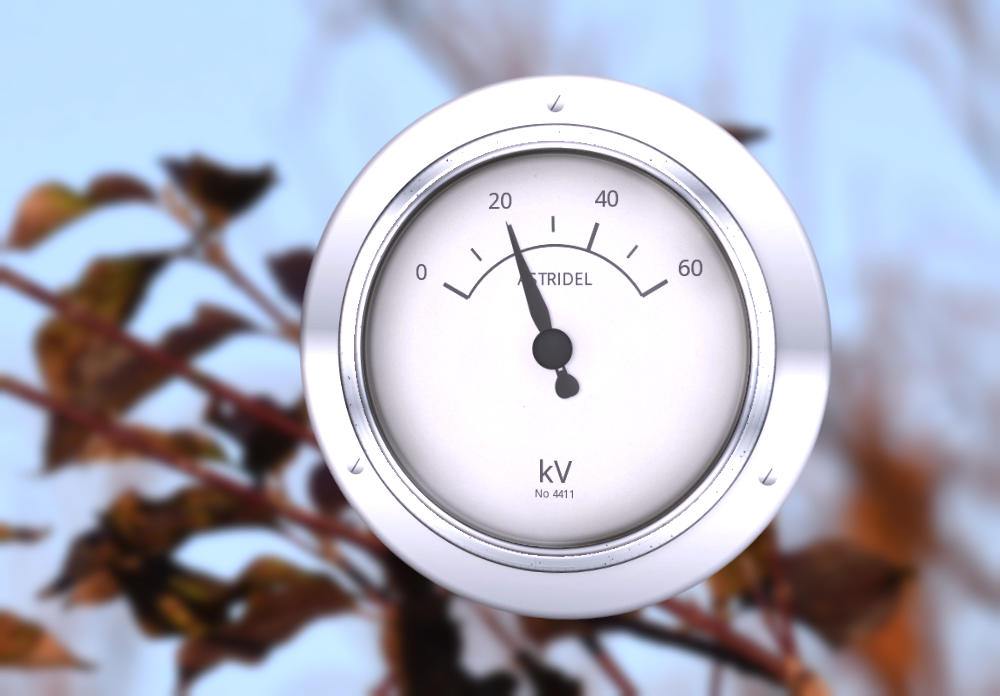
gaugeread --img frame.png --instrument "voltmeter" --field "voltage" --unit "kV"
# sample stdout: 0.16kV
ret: 20kV
